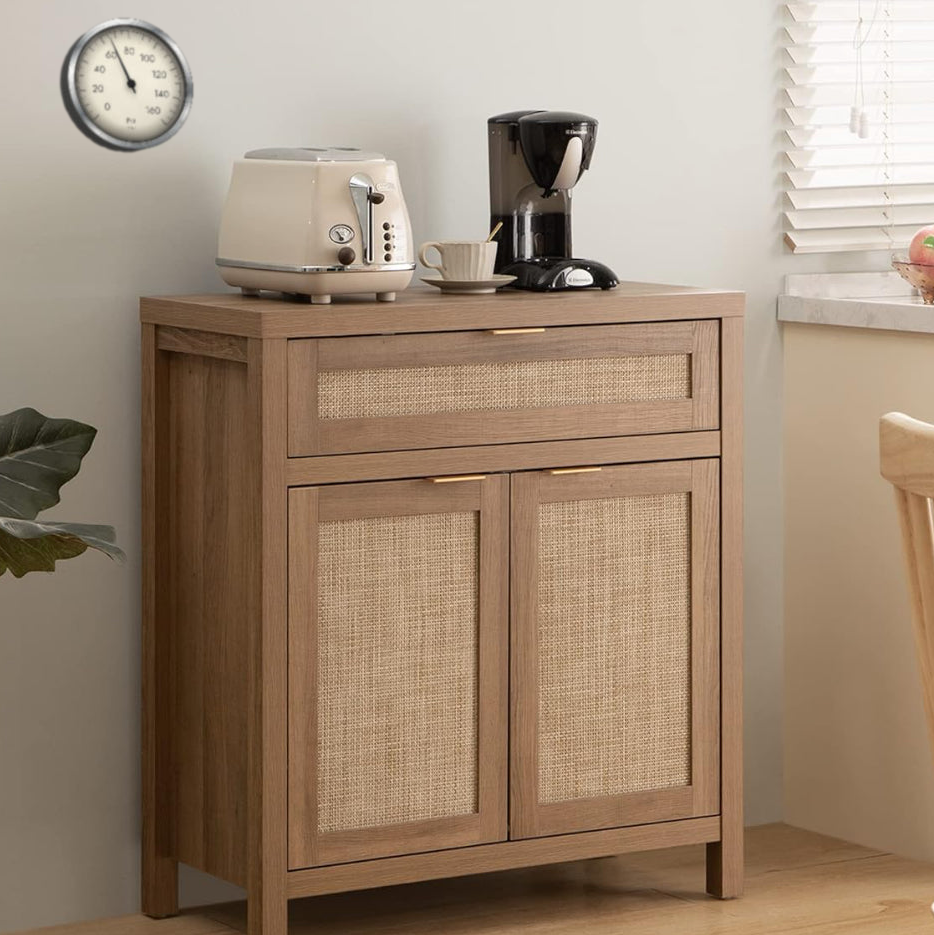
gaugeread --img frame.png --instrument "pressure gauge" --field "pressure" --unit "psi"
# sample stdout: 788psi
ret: 65psi
